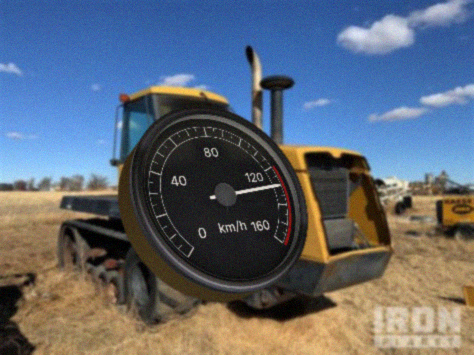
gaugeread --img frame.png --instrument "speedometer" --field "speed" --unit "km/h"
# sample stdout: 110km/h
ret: 130km/h
